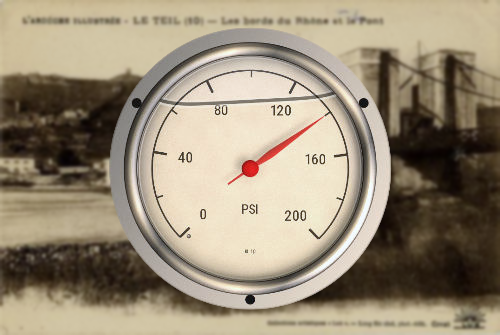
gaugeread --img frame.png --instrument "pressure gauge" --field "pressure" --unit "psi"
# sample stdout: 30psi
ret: 140psi
